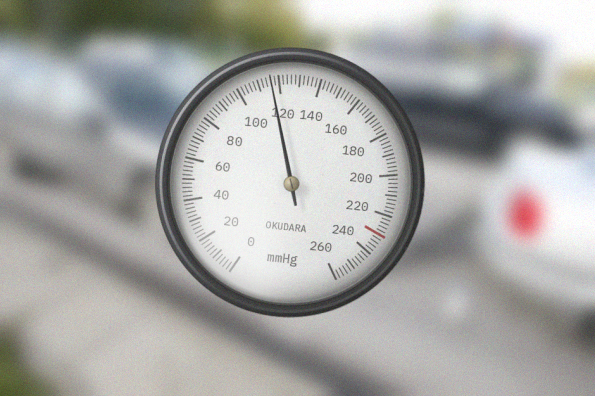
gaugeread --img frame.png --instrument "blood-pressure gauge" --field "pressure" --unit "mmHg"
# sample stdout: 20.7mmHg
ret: 116mmHg
